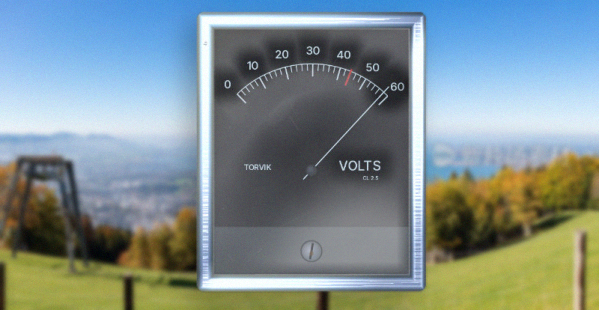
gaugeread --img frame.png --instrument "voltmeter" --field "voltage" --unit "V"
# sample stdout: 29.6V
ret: 58V
